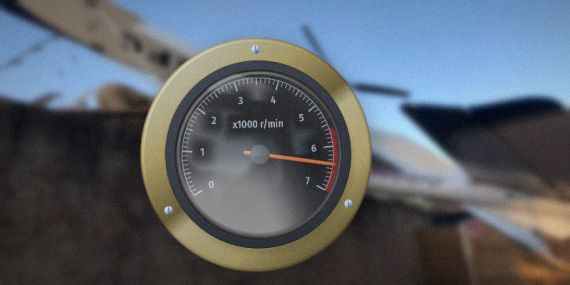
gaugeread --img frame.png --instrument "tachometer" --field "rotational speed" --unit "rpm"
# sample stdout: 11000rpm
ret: 6400rpm
